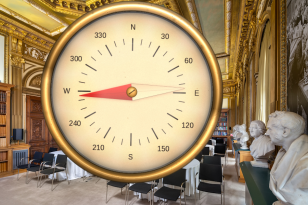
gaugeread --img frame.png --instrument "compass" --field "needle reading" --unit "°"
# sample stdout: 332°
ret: 265°
